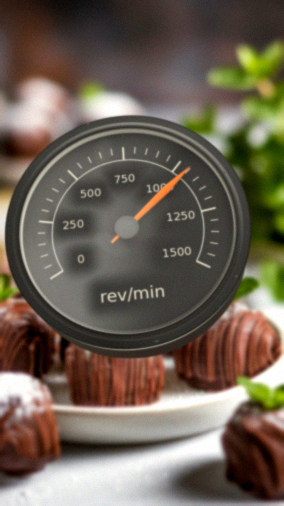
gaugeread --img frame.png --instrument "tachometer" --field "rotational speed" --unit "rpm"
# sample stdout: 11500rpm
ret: 1050rpm
